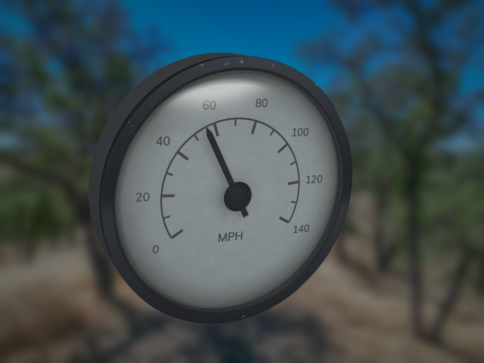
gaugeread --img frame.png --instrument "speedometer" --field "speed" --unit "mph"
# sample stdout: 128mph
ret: 55mph
